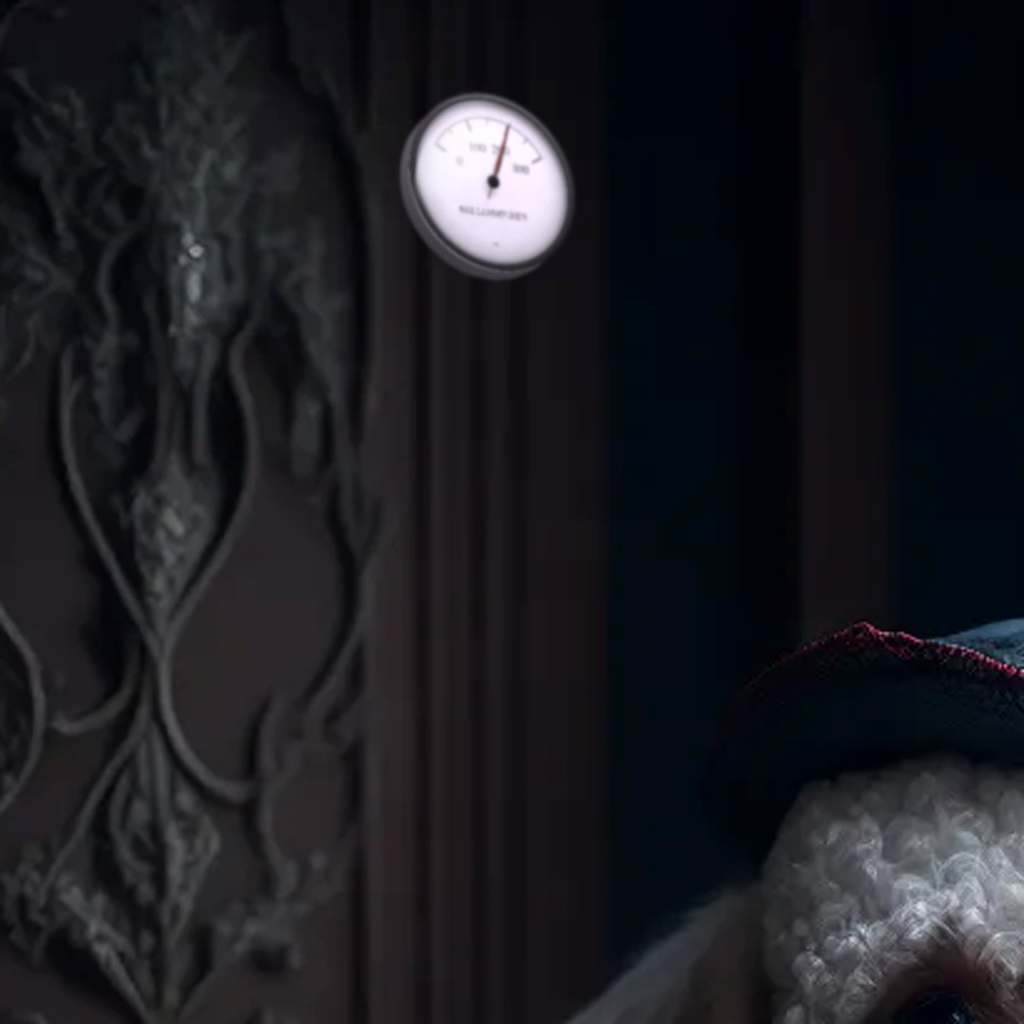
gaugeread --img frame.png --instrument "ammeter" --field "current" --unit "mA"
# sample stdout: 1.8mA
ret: 200mA
